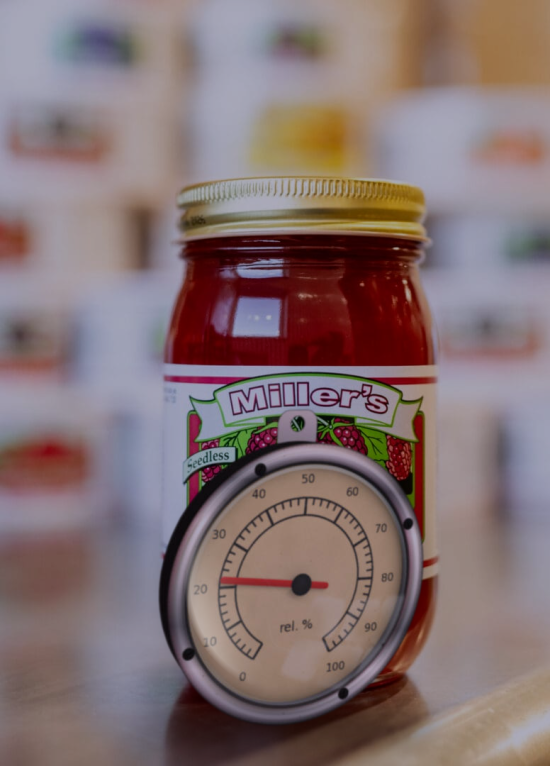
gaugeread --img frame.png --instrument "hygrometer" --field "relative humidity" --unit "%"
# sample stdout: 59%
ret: 22%
